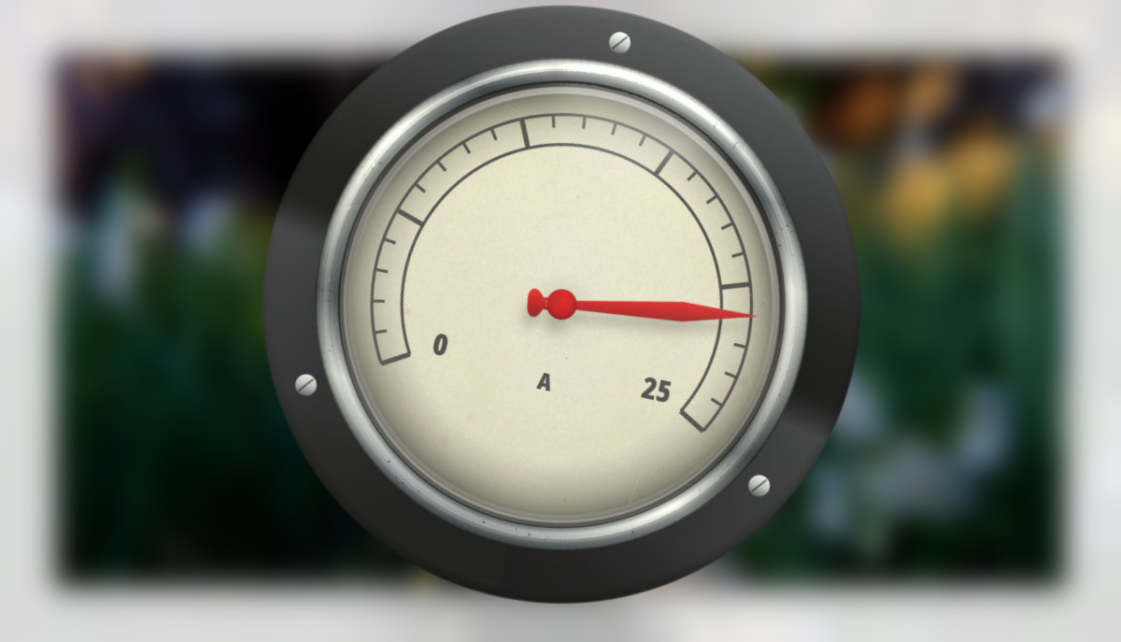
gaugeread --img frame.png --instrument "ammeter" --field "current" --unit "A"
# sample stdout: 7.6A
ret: 21A
